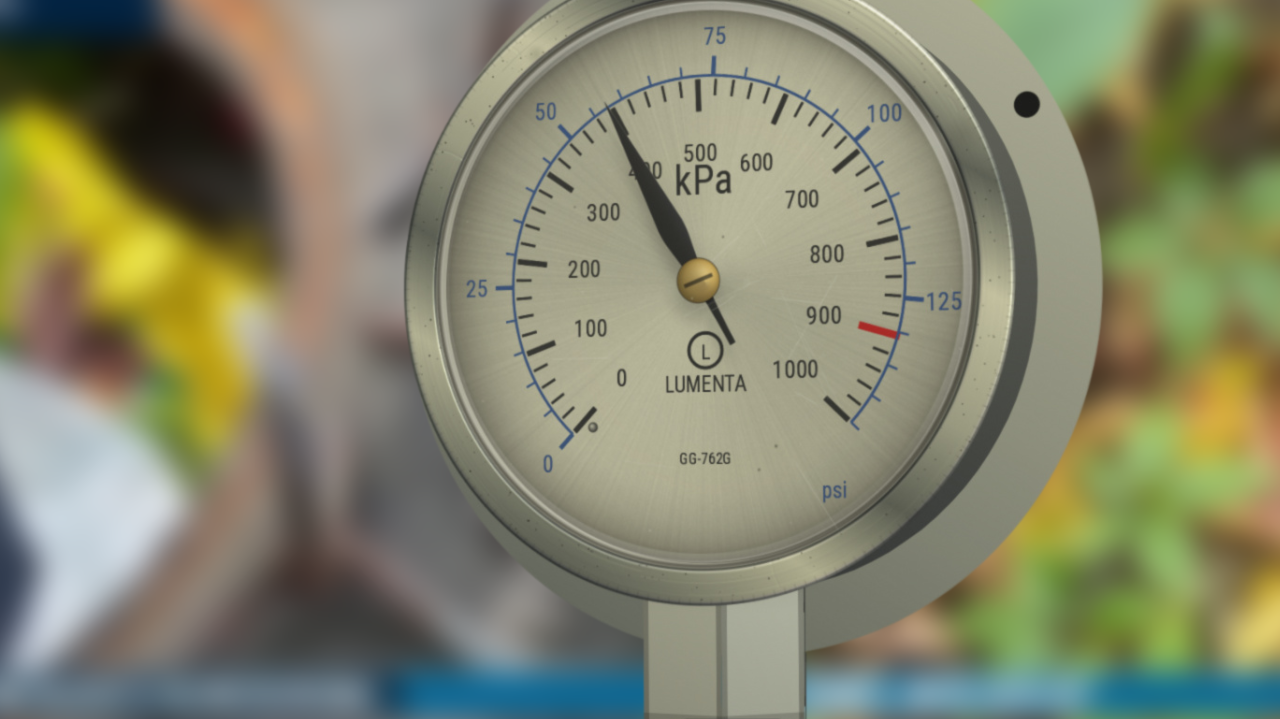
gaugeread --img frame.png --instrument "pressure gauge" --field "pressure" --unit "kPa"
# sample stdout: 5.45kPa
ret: 400kPa
